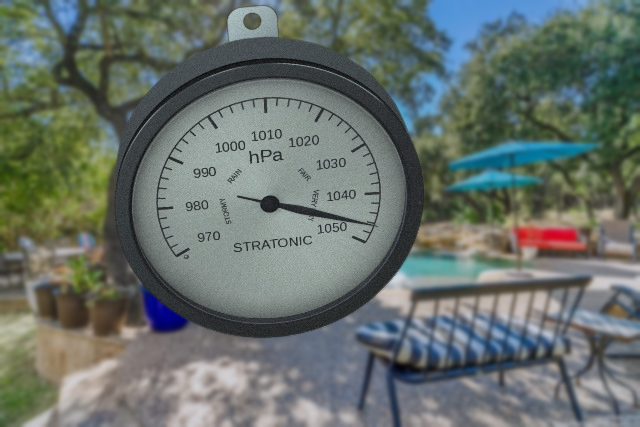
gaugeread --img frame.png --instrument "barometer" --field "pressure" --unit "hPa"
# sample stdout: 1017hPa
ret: 1046hPa
